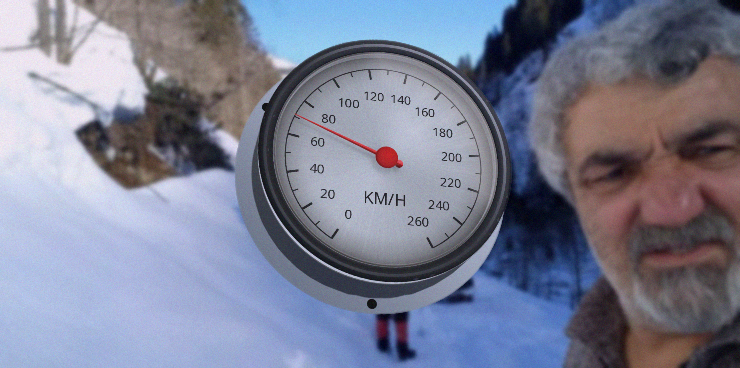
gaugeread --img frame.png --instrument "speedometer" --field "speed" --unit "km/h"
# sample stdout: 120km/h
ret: 70km/h
